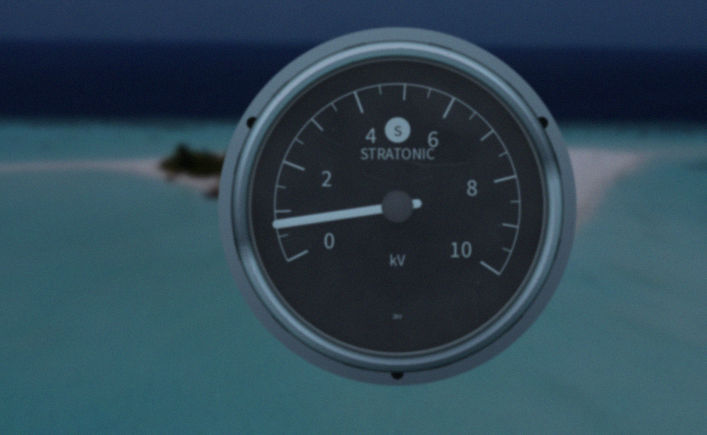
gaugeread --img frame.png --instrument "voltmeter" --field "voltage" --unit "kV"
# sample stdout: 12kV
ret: 0.75kV
